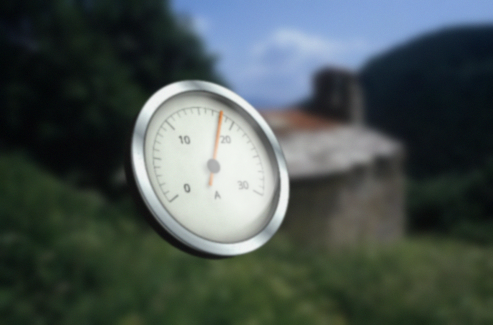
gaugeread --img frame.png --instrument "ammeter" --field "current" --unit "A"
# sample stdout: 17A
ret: 18A
